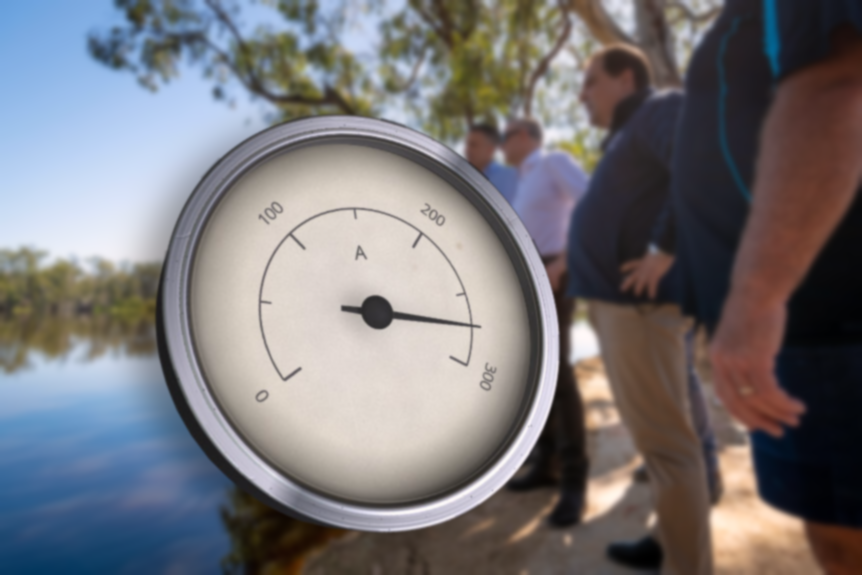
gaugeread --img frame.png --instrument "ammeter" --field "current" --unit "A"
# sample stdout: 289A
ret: 275A
